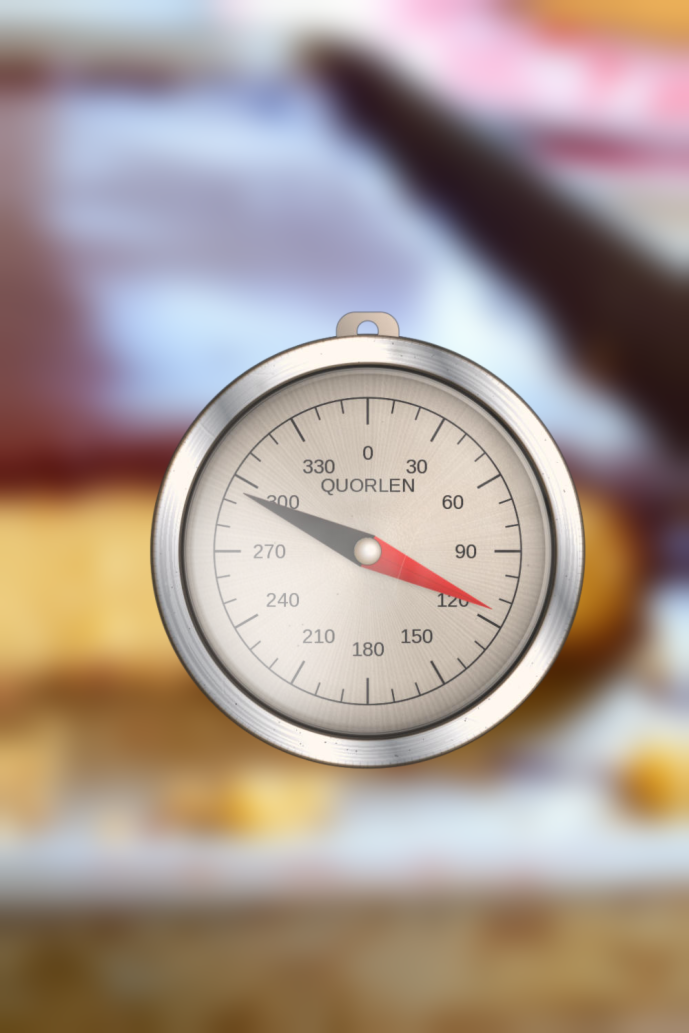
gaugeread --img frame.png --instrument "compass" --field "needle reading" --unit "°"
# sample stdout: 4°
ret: 115°
